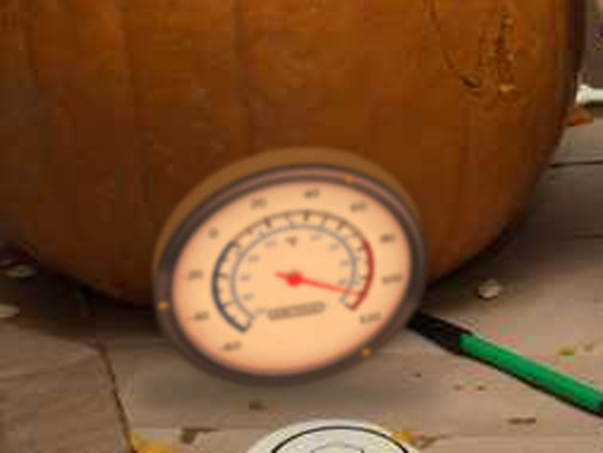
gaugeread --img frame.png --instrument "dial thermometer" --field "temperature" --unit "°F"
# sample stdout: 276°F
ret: 110°F
